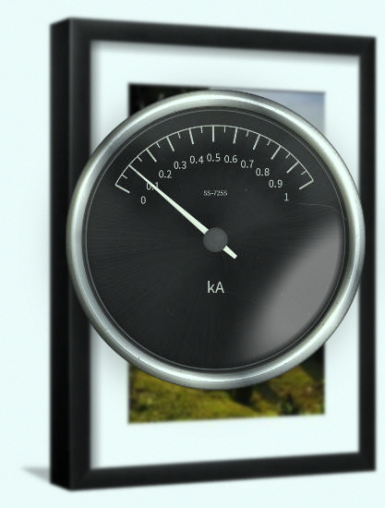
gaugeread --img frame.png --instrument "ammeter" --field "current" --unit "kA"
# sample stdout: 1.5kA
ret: 0.1kA
